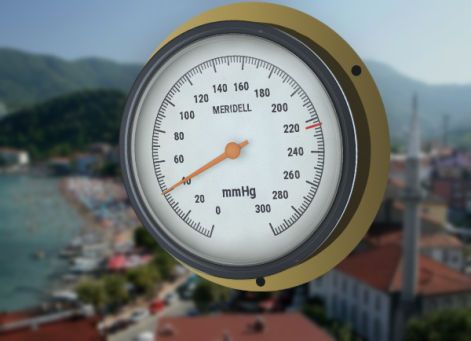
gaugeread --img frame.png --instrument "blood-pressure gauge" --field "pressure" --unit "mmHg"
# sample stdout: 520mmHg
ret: 40mmHg
